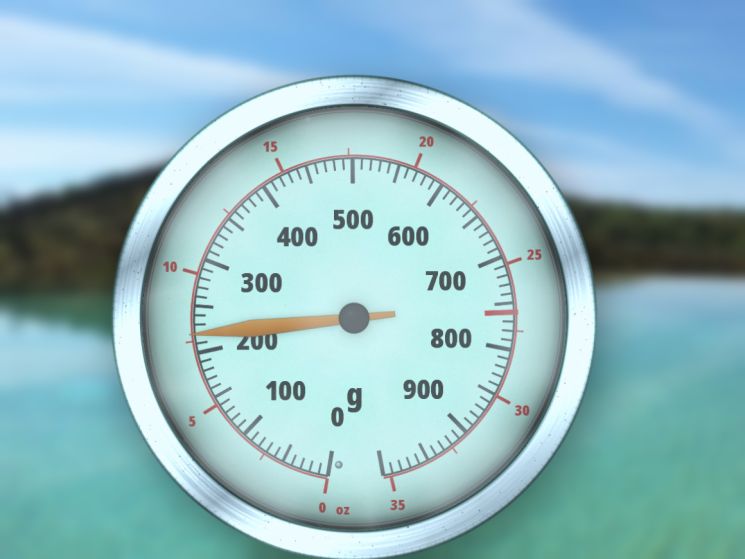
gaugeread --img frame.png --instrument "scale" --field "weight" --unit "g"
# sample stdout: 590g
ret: 220g
